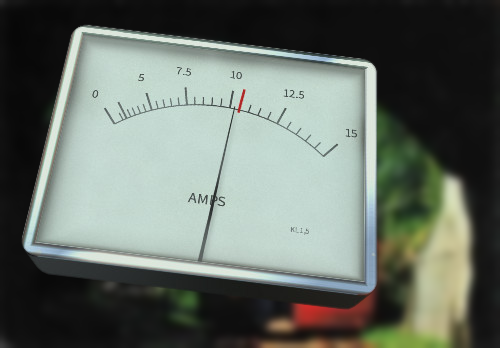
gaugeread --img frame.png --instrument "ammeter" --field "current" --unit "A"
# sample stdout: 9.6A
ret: 10.25A
